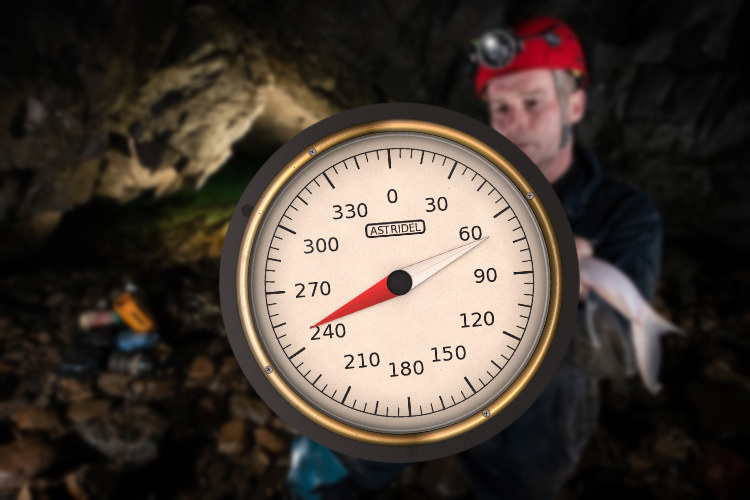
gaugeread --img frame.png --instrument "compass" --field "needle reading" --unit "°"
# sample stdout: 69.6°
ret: 247.5°
